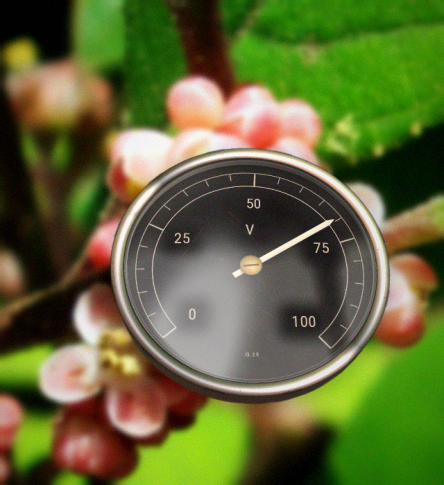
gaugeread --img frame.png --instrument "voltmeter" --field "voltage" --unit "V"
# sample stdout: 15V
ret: 70V
